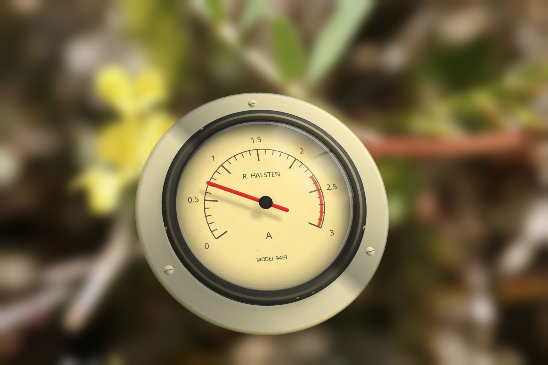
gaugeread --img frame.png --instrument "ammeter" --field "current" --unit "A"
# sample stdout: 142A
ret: 0.7A
